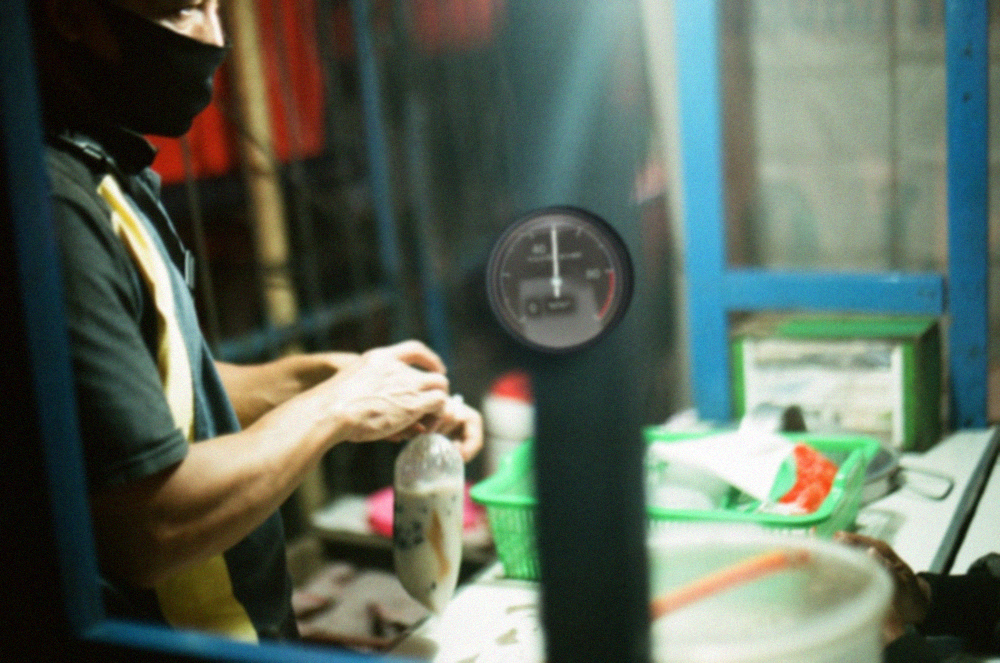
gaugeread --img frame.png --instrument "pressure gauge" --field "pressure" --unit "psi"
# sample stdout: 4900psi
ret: 50psi
